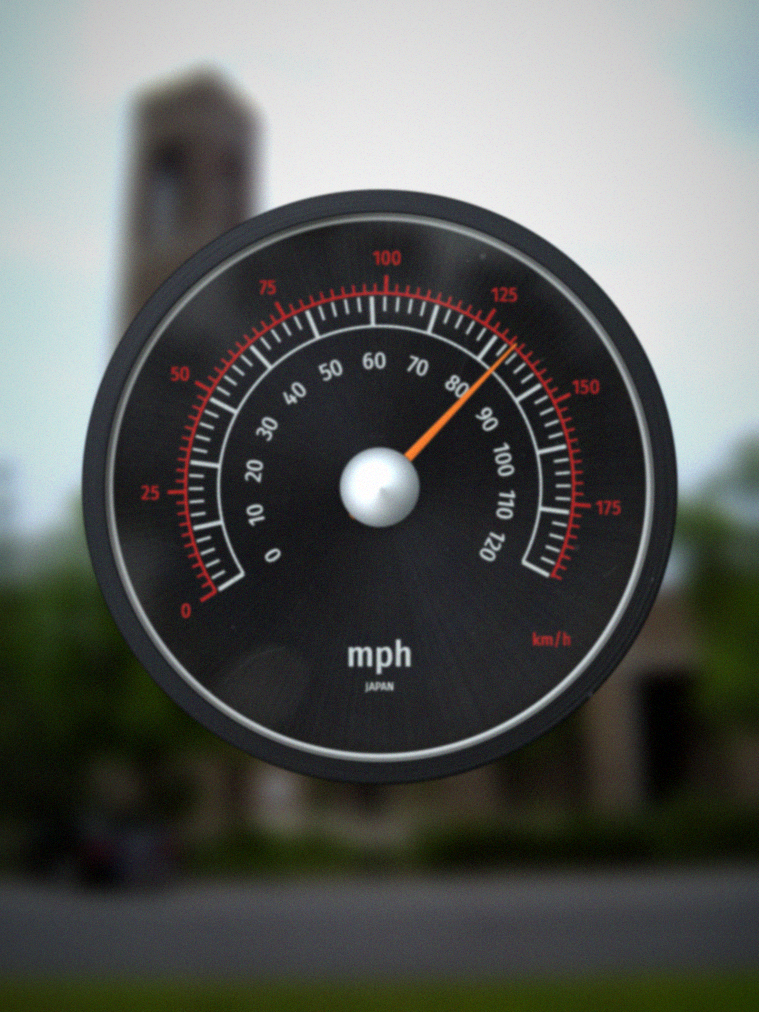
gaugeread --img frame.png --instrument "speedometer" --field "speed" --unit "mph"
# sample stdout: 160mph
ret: 83mph
